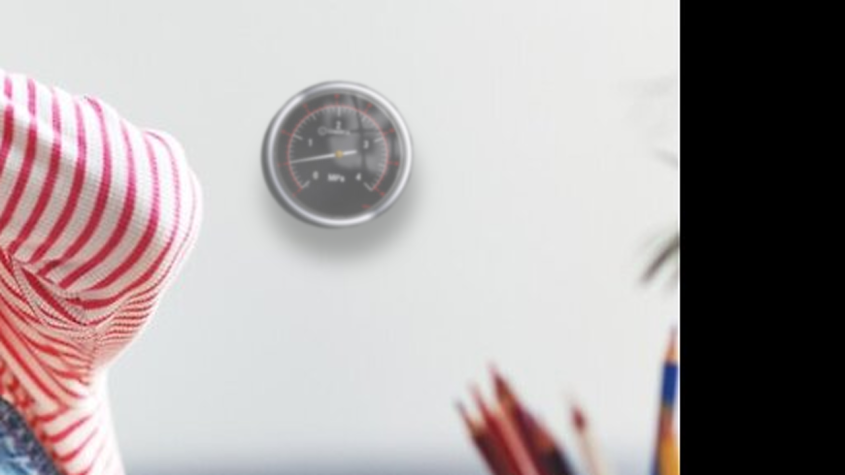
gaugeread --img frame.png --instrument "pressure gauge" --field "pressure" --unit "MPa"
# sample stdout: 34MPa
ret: 0.5MPa
